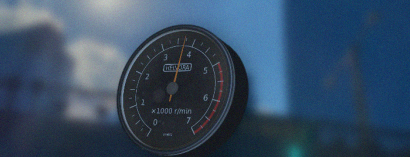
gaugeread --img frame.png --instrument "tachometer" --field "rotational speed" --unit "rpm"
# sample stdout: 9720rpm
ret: 3750rpm
